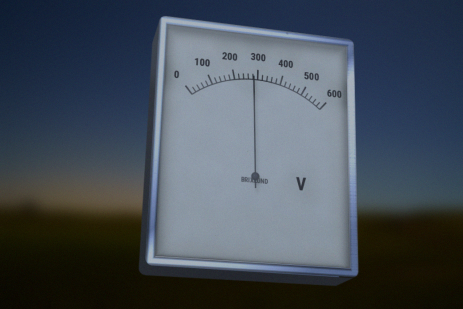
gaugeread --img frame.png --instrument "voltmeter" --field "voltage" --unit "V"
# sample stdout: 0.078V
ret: 280V
